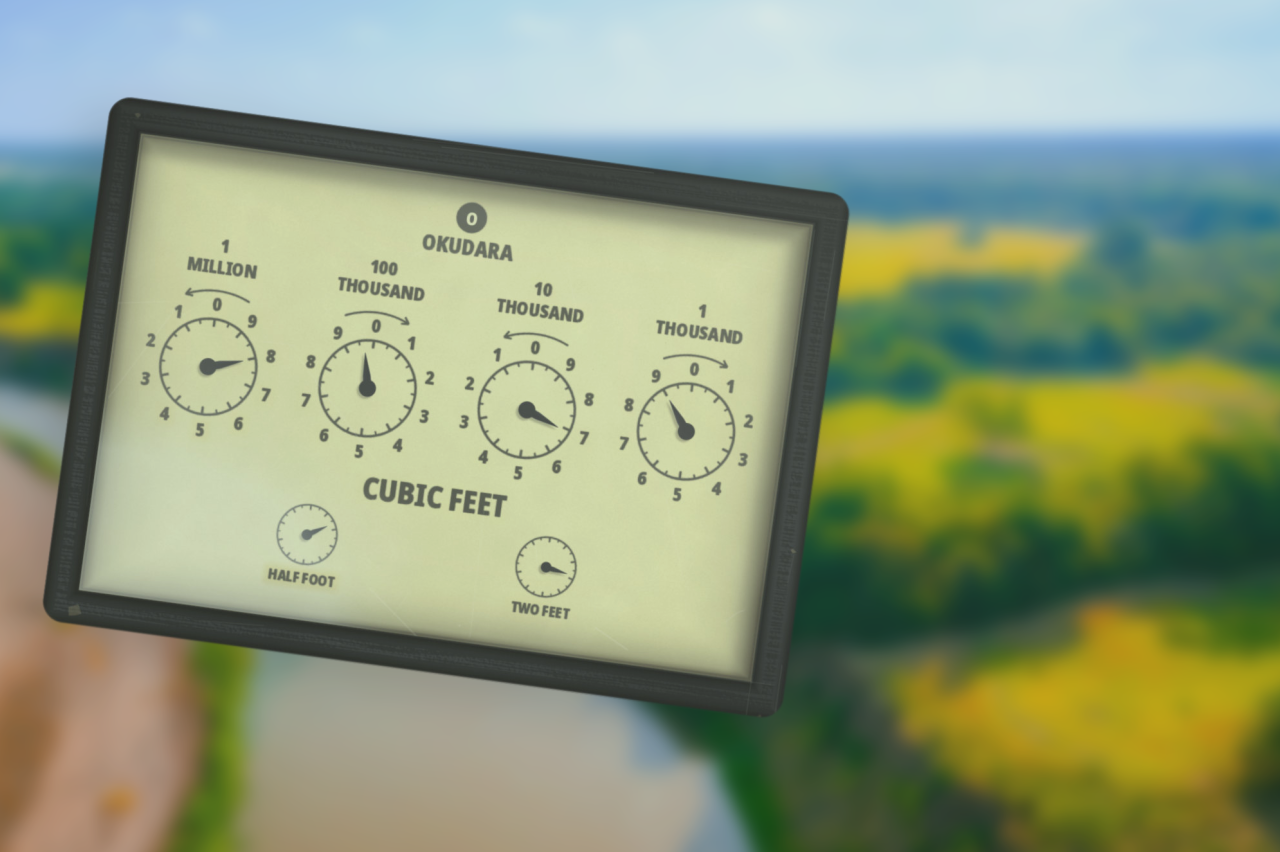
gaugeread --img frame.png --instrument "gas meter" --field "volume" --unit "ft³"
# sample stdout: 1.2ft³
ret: 796900ft³
